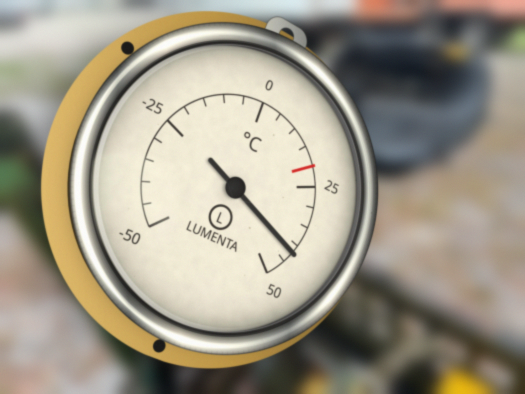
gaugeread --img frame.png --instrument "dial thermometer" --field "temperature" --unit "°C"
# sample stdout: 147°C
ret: 42.5°C
